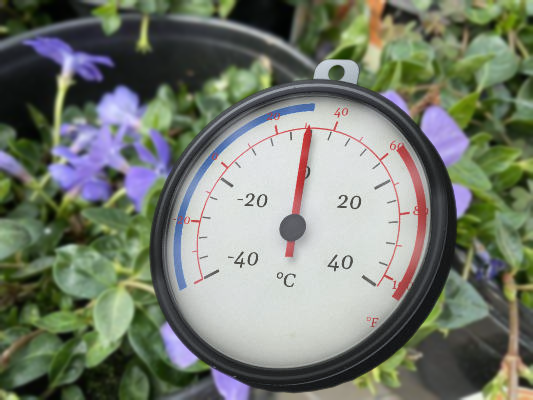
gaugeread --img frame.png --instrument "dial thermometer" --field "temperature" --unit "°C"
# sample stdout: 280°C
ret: 0°C
